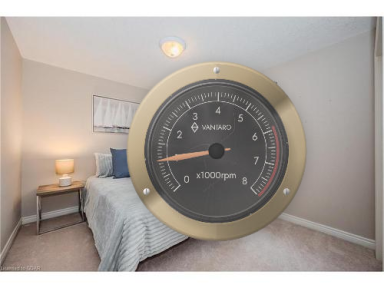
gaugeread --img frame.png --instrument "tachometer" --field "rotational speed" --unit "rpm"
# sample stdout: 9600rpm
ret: 1000rpm
